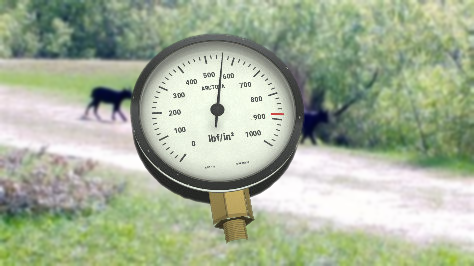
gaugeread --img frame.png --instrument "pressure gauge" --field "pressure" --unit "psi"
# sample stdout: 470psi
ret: 560psi
